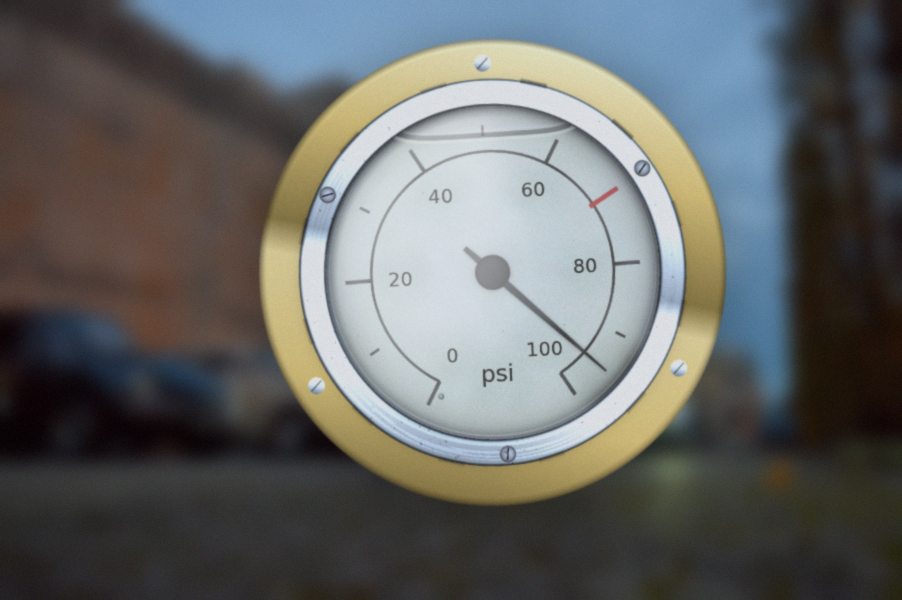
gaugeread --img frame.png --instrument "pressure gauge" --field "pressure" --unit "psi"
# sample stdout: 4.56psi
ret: 95psi
